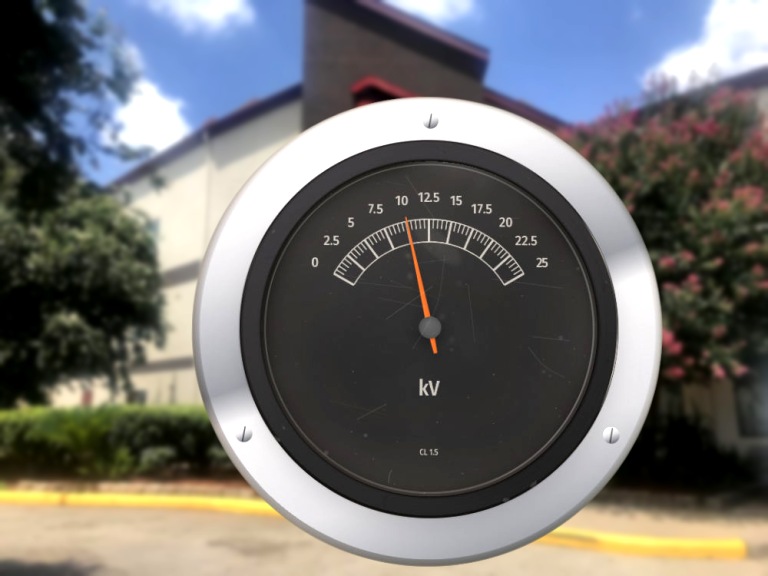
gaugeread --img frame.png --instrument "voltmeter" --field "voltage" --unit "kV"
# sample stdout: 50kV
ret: 10kV
